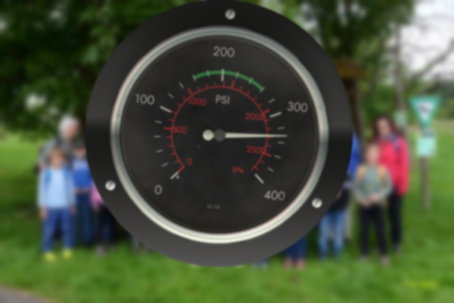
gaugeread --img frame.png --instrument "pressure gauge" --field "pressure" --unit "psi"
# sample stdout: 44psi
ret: 330psi
